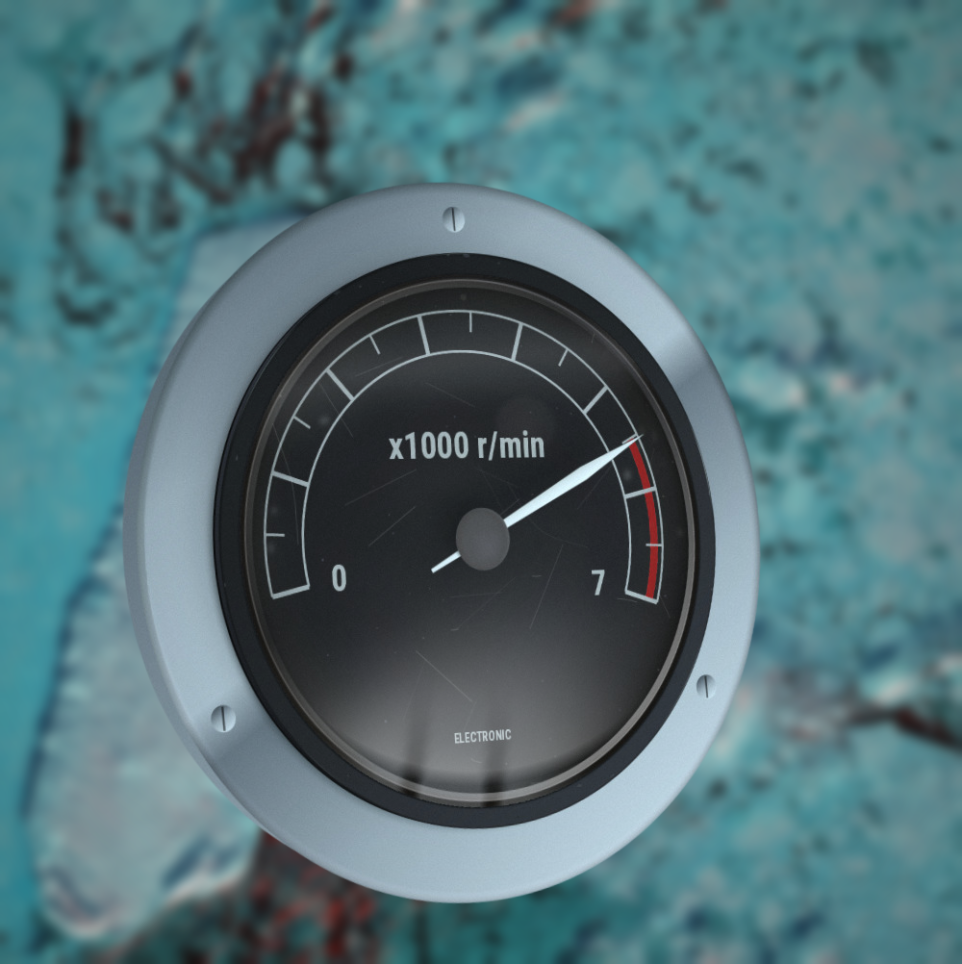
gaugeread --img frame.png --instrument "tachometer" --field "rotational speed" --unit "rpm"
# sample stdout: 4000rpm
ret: 5500rpm
